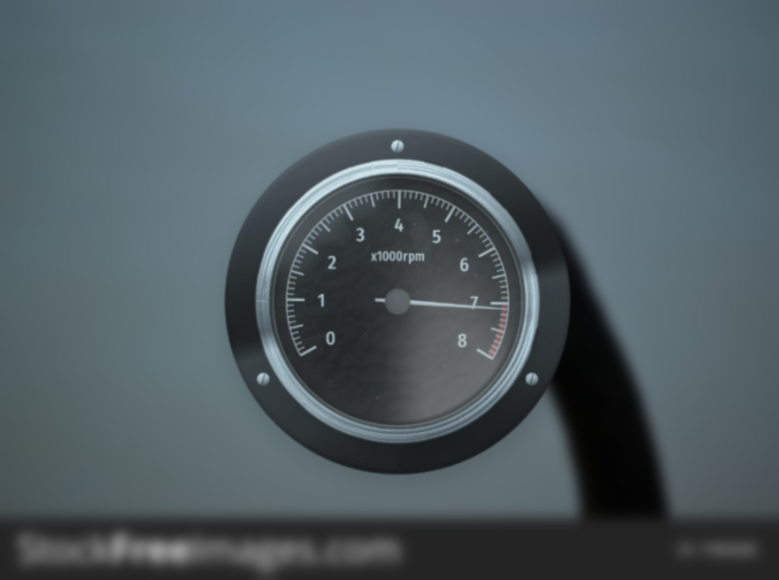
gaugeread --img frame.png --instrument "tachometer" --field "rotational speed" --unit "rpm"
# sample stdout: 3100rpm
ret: 7100rpm
